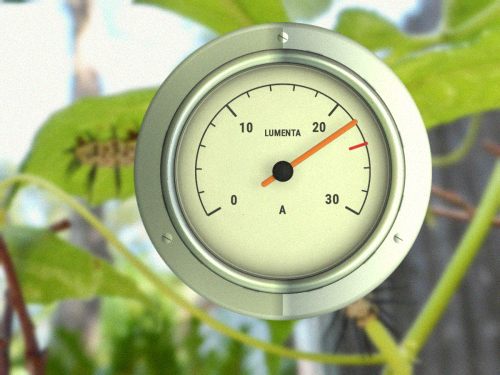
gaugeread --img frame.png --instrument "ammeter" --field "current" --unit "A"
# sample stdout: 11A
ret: 22A
